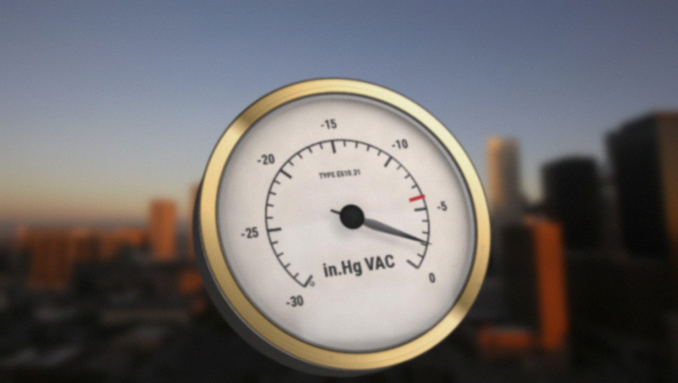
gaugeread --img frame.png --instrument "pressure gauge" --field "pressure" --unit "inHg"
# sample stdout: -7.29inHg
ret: -2inHg
